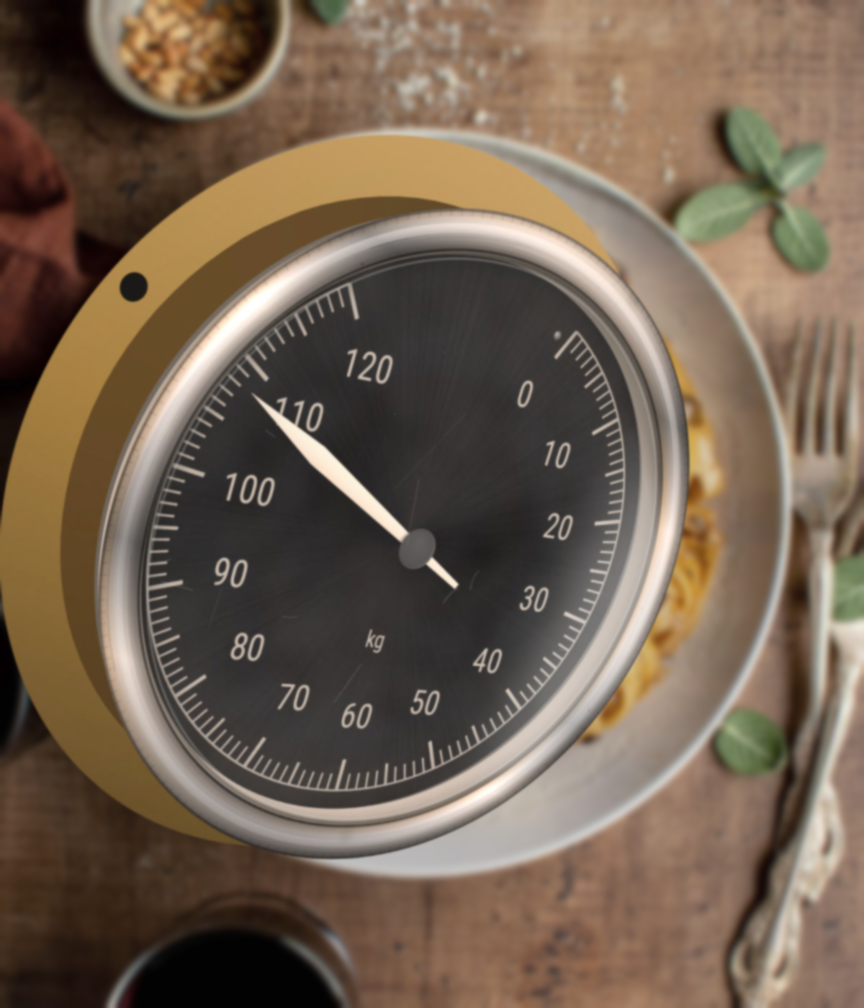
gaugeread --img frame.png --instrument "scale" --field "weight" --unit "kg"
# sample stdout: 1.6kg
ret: 108kg
